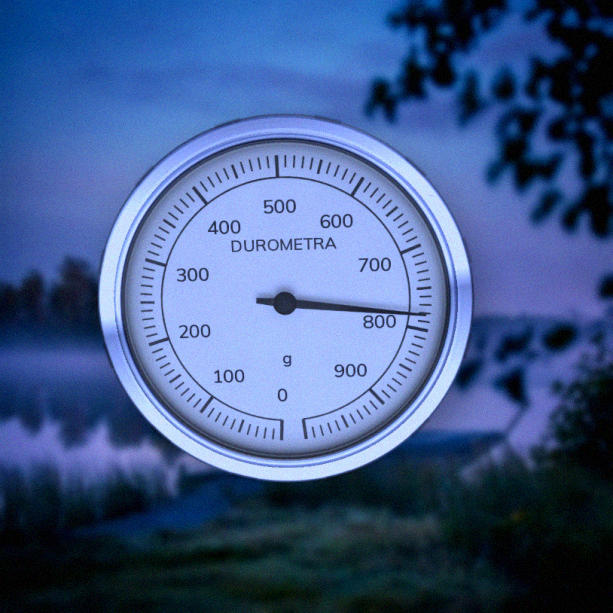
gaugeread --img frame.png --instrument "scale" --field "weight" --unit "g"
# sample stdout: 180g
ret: 780g
